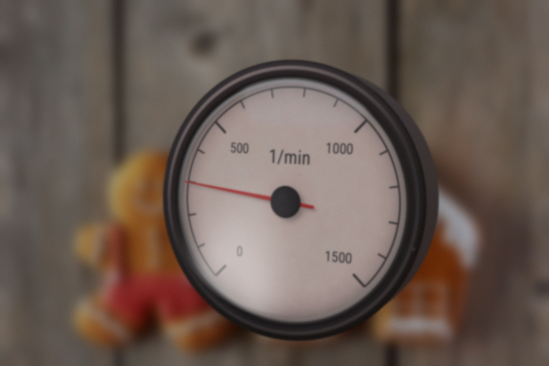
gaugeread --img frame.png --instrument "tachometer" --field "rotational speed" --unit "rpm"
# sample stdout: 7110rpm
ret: 300rpm
